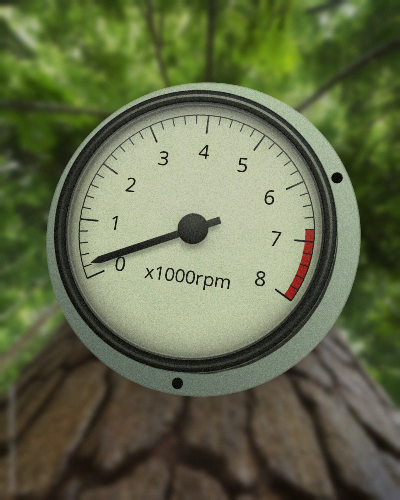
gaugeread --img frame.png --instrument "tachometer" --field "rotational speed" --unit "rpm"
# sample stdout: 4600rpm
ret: 200rpm
